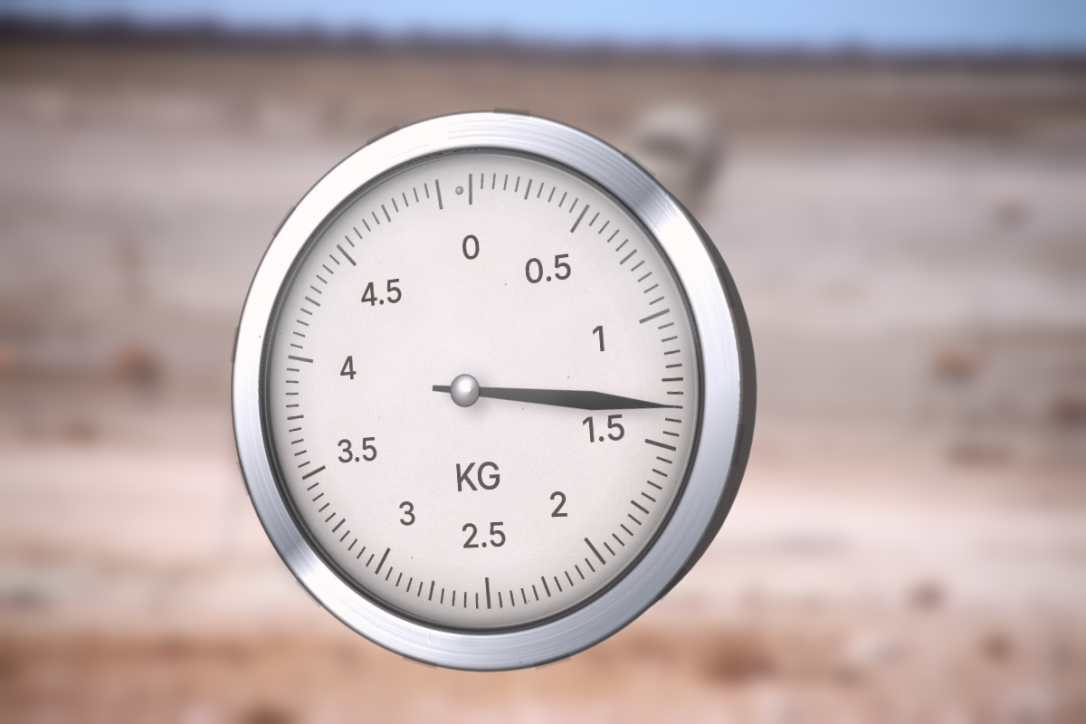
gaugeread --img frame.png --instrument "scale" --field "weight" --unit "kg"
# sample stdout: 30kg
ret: 1.35kg
